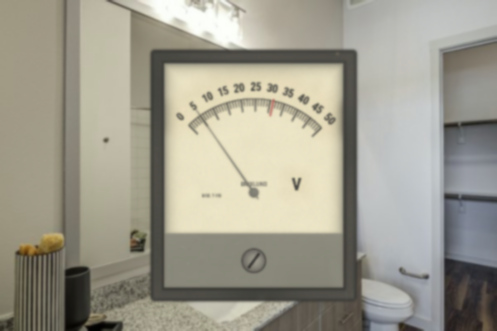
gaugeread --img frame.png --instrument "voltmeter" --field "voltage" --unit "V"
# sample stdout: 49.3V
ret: 5V
